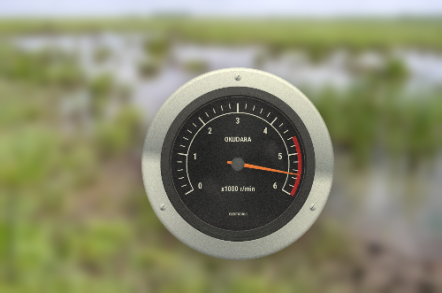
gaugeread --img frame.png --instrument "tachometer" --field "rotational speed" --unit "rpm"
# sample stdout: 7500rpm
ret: 5500rpm
